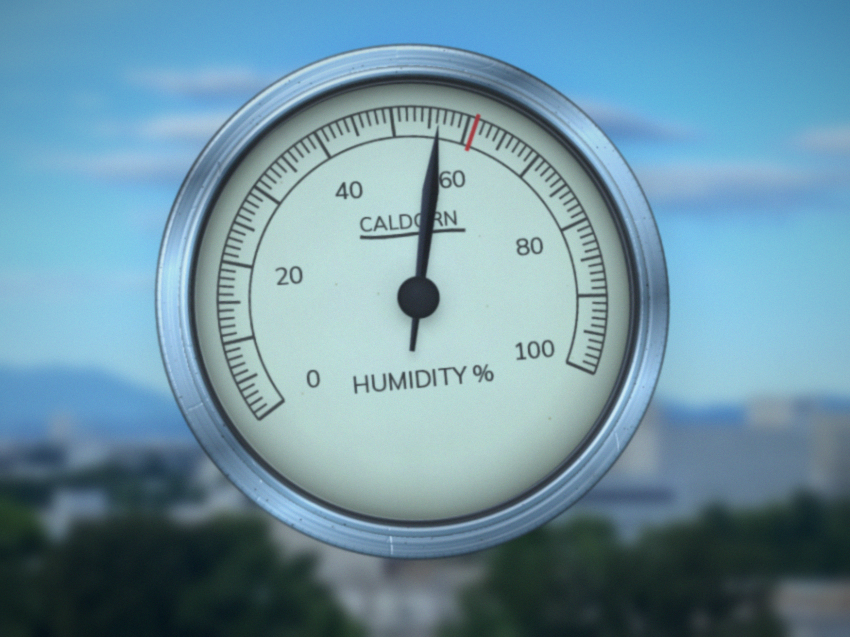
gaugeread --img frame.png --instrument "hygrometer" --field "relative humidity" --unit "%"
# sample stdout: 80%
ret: 56%
